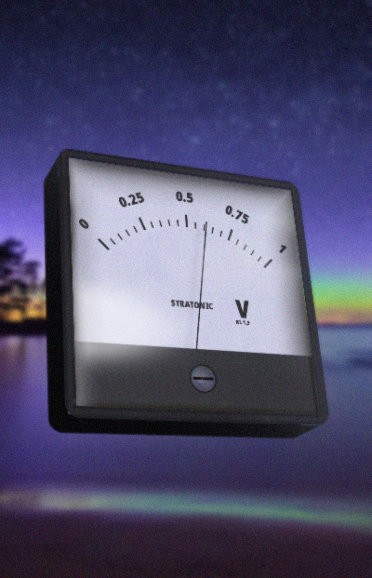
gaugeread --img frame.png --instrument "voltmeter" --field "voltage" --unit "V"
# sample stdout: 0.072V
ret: 0.6V
